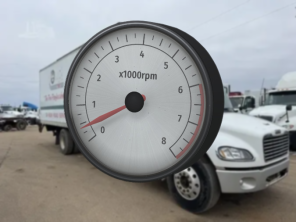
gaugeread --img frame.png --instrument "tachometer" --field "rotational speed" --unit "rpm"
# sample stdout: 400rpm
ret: 375rpm
